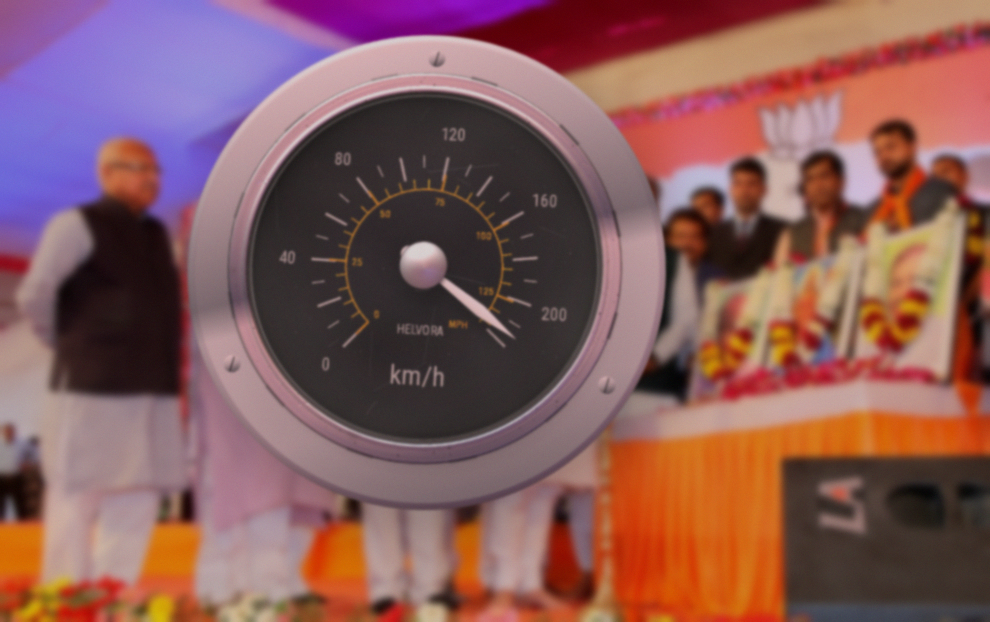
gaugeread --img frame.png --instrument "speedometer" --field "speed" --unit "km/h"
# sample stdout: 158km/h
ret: 215km/h
